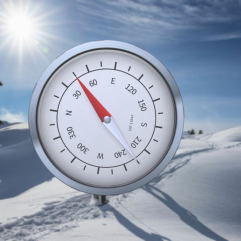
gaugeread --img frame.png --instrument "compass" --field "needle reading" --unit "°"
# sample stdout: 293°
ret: 45°
